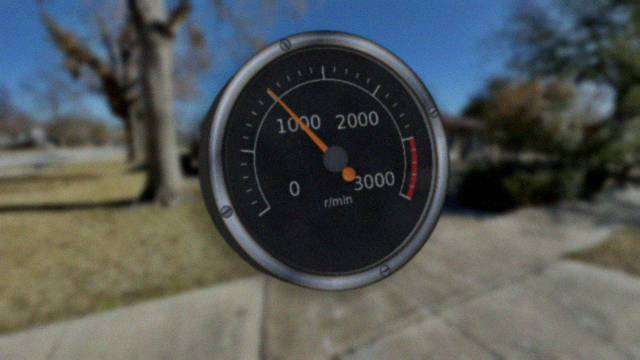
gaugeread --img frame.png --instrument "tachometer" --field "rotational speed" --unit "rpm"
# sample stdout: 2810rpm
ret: 1000rpm
